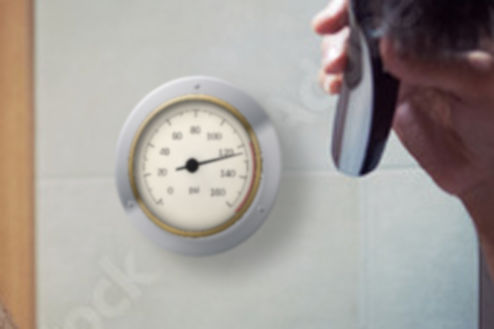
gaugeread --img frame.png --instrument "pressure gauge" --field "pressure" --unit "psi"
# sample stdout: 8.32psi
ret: 125psi
